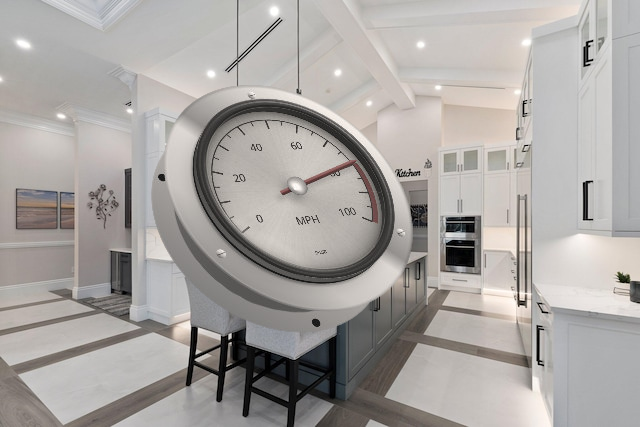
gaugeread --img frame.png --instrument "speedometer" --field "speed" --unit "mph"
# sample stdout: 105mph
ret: 80mph
